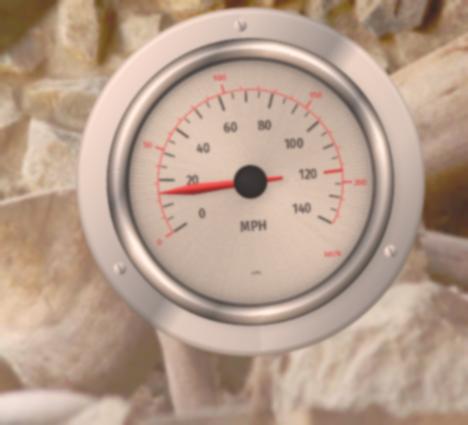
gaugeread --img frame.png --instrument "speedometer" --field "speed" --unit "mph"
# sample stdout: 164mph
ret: 15mph
